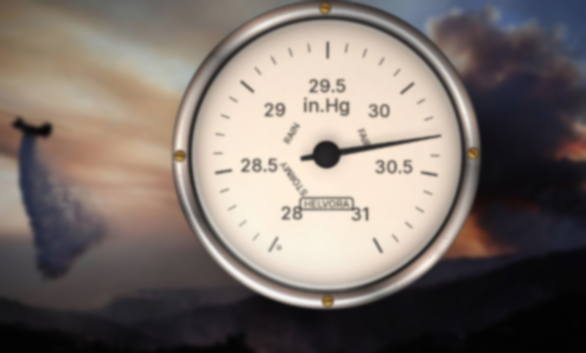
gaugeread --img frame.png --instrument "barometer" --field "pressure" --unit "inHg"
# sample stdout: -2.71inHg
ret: 30.3inHg
